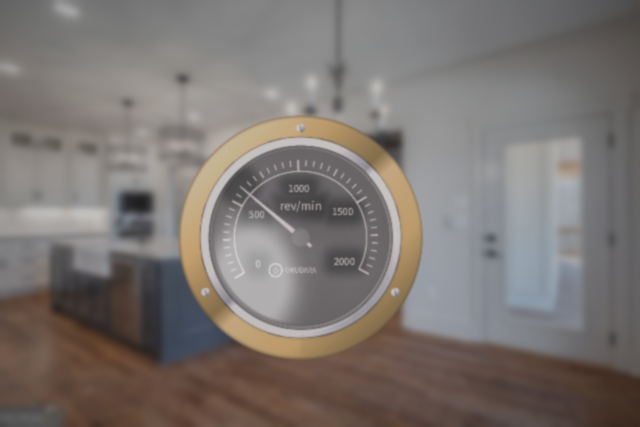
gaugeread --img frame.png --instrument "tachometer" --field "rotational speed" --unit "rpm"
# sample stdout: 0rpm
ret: 600rpm
